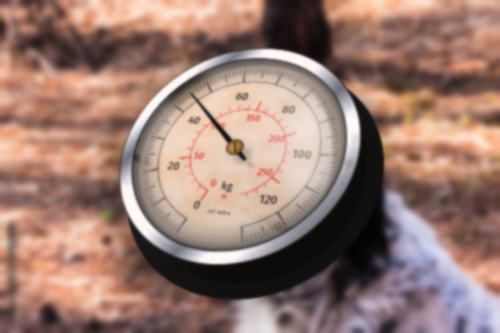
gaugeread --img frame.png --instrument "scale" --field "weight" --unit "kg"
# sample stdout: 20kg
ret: 45kg
